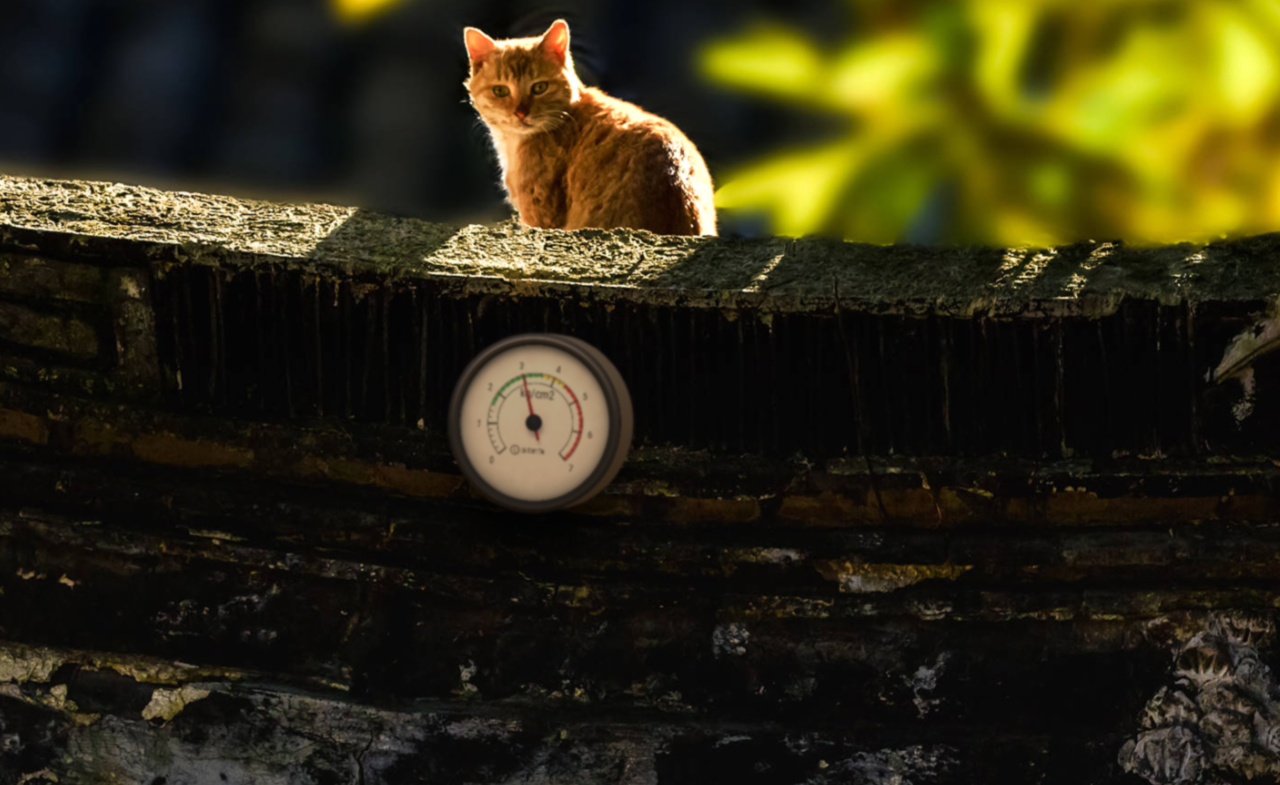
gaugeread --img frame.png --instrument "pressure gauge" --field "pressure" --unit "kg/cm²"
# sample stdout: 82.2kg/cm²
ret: 3kg/cm²
